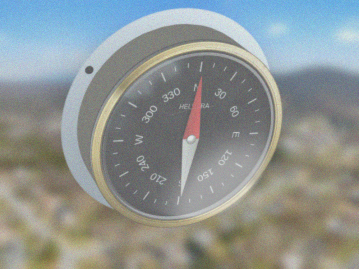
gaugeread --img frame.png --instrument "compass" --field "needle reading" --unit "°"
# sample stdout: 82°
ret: 0°
